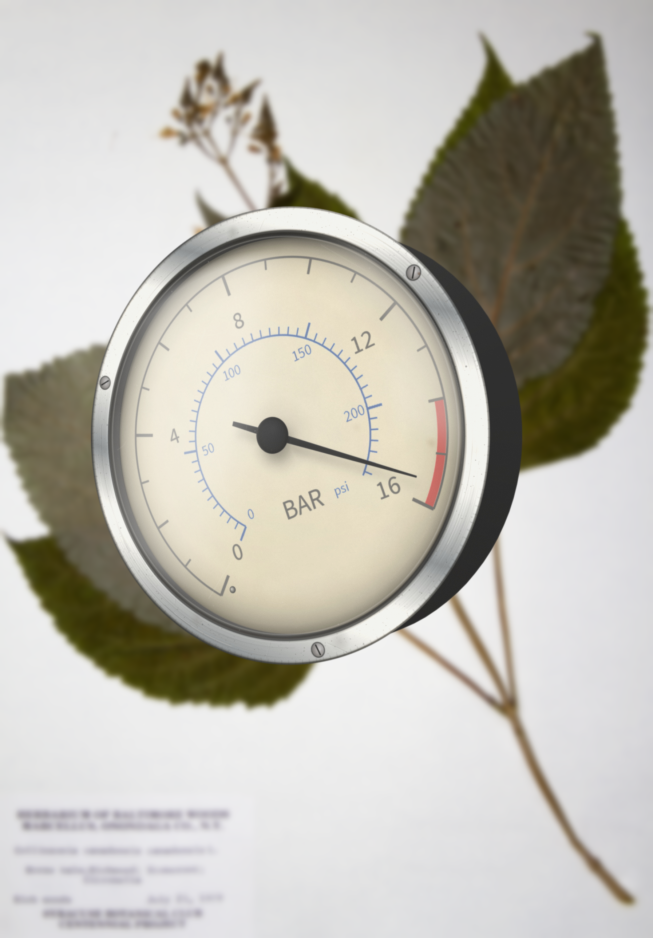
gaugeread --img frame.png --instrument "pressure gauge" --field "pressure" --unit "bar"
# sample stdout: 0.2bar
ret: 15.5bar
